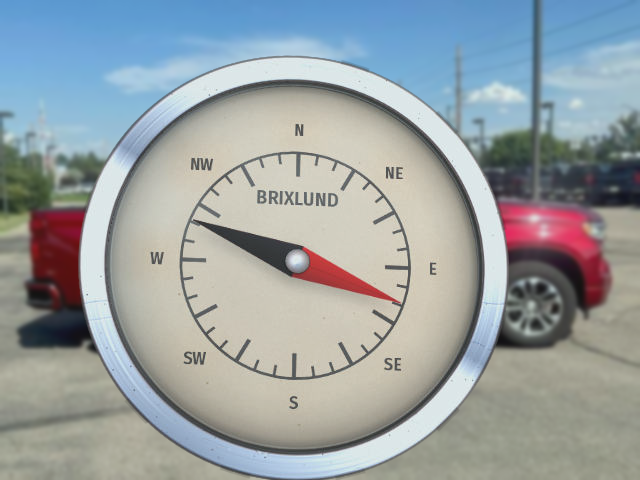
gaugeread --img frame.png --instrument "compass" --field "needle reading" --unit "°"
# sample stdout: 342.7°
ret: 110°
